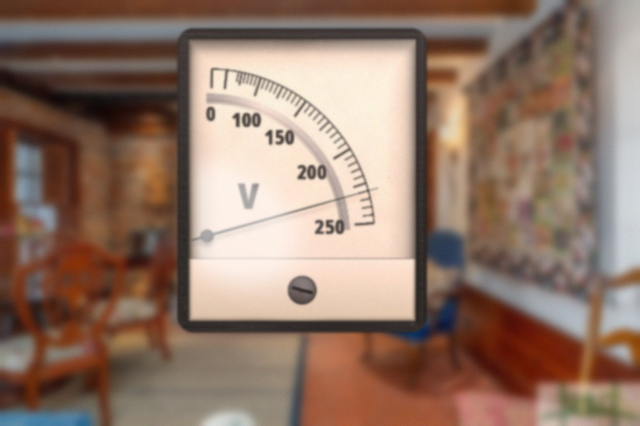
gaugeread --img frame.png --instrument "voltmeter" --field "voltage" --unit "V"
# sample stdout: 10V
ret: 230V
